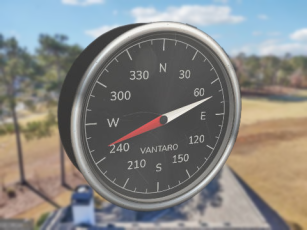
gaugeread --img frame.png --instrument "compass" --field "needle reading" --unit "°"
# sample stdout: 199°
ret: 250°
